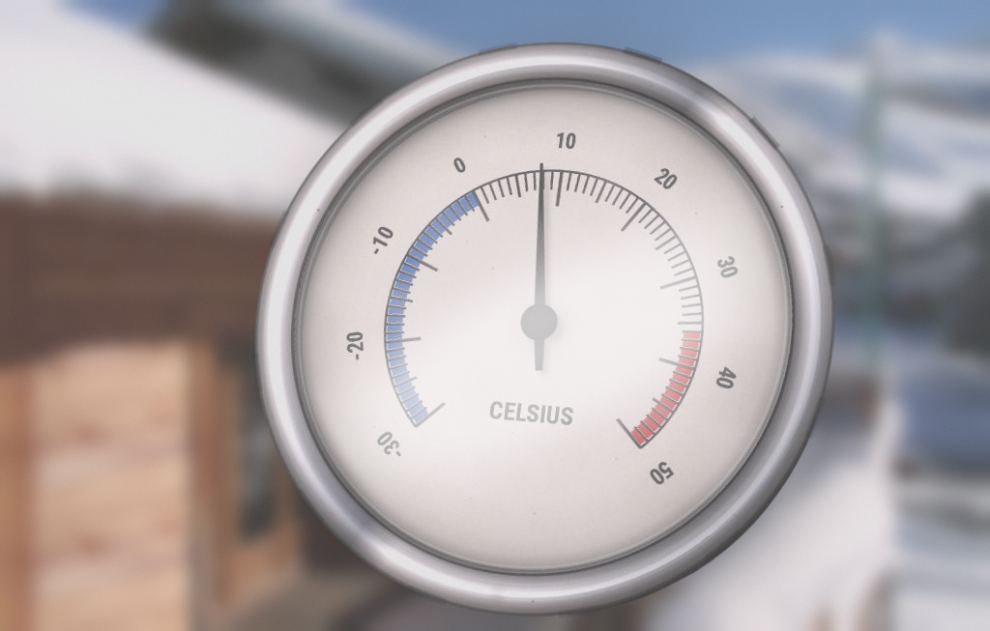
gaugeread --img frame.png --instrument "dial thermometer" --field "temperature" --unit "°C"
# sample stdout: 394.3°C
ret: 8°C
